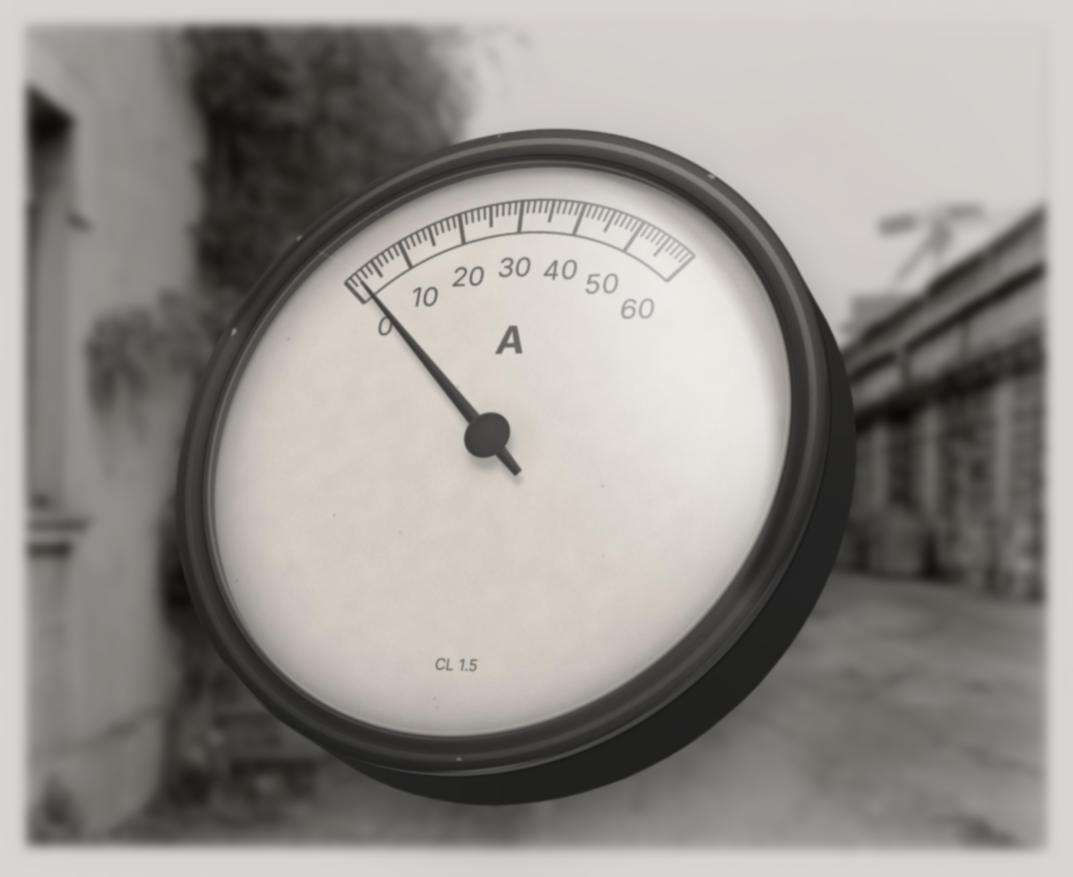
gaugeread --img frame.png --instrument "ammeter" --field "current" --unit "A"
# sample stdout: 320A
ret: 2A
